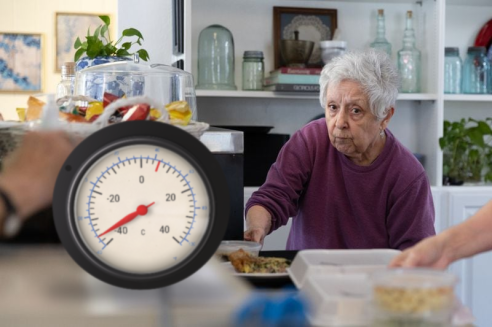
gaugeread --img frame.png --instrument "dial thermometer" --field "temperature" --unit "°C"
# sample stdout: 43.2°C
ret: -36°C
